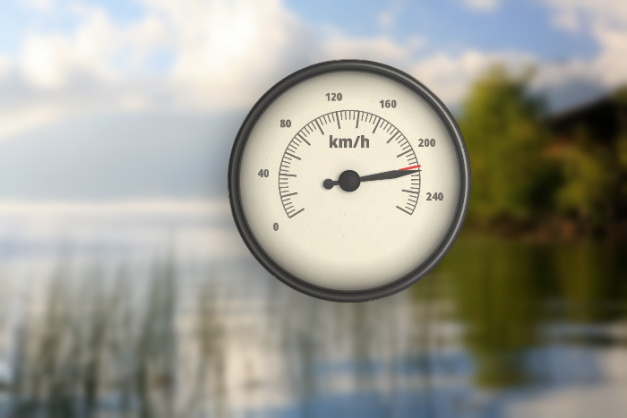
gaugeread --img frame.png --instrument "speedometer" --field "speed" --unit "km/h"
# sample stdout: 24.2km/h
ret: 220km/h
